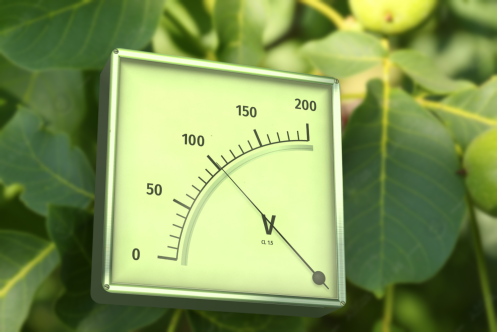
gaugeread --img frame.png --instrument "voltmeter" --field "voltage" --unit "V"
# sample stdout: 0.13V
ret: 100V
